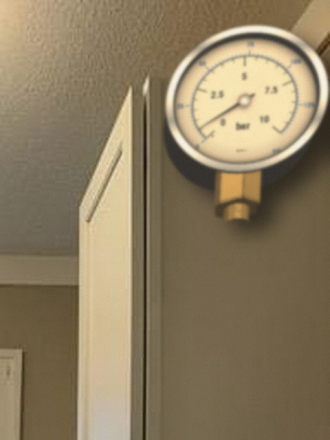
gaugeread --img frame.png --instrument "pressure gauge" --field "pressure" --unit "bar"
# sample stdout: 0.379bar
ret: 0.5bar
